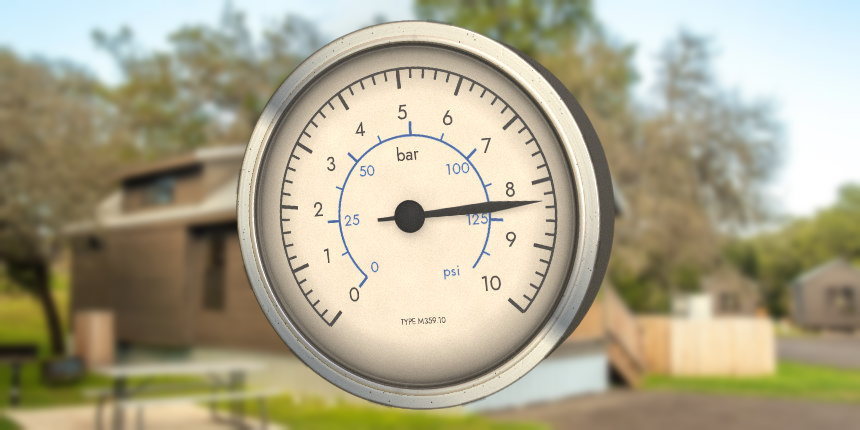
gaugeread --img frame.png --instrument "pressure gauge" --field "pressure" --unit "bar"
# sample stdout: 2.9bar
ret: 8.3bar
